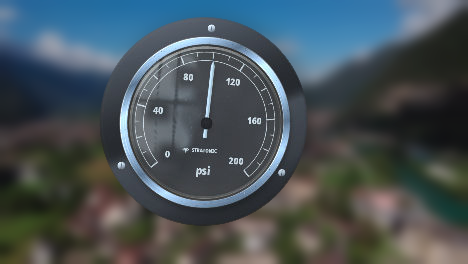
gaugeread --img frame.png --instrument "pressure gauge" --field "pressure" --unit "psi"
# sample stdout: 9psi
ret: 100psi
